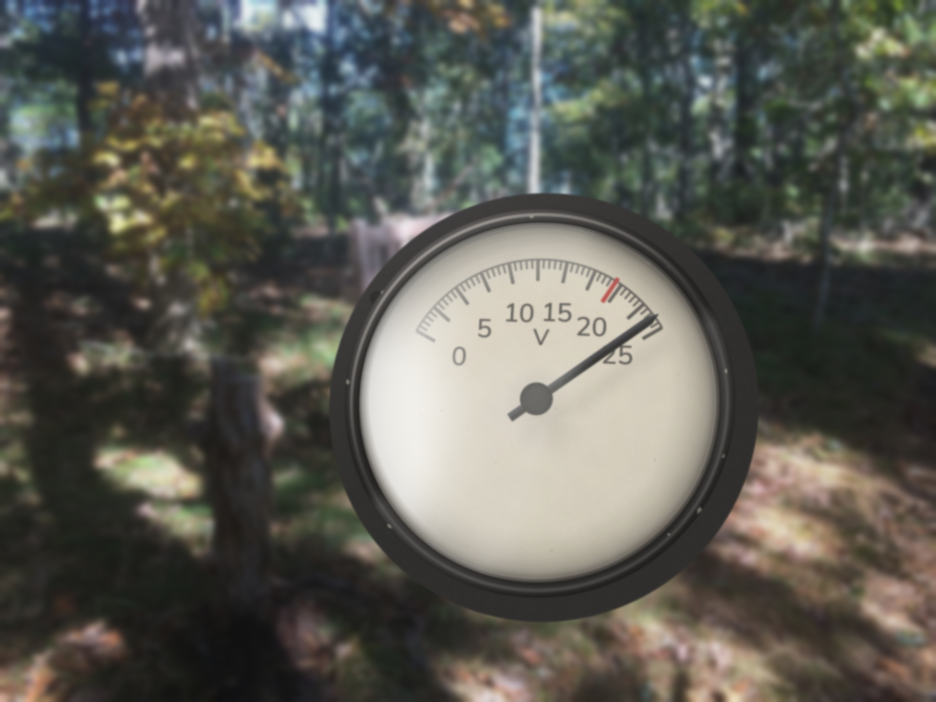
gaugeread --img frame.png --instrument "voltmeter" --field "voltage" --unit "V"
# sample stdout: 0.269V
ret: 24V
